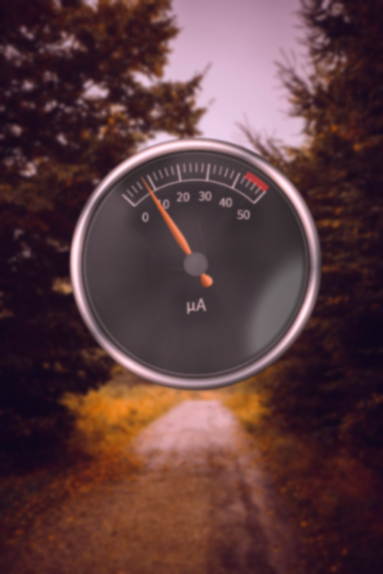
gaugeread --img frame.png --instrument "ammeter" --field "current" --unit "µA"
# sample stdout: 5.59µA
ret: 8µA
